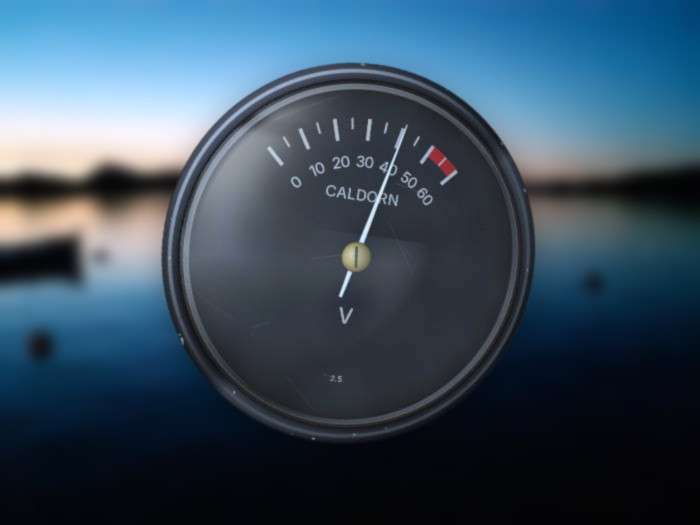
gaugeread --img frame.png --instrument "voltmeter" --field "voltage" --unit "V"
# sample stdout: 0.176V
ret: 40V
